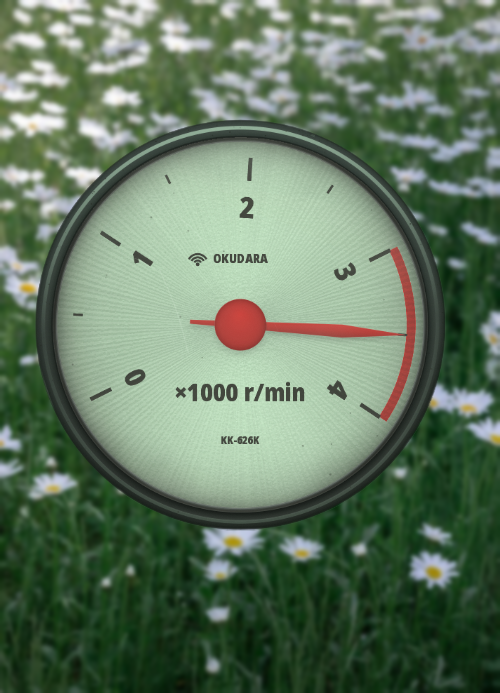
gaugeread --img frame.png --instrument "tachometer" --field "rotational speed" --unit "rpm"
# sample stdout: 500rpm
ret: 3500rpm
